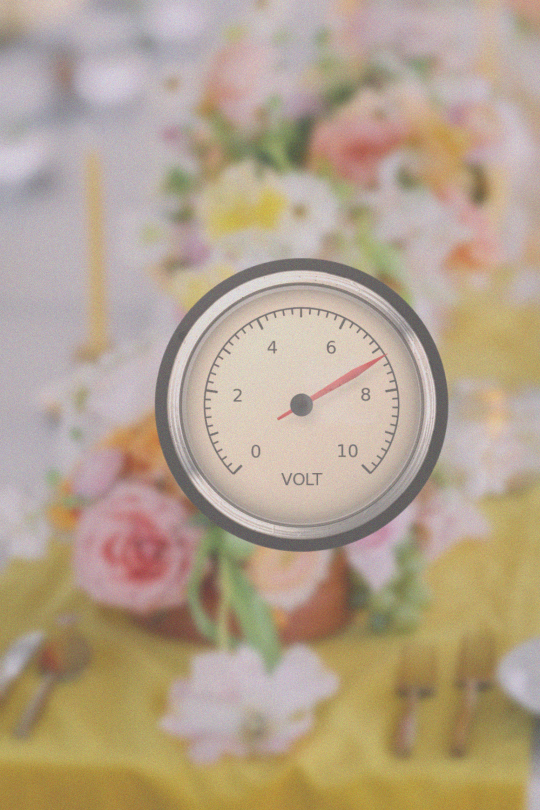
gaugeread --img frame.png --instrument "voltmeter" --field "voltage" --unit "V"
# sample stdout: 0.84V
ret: 7.2V
